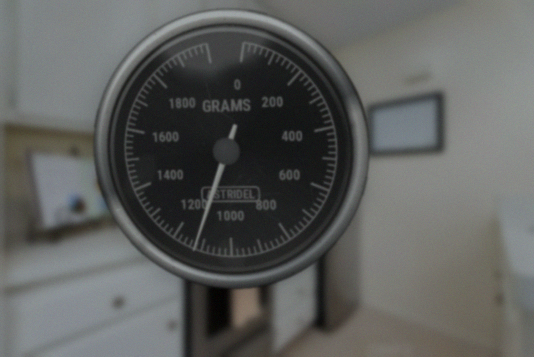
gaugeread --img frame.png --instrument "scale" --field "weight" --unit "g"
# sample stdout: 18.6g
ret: 1120g
